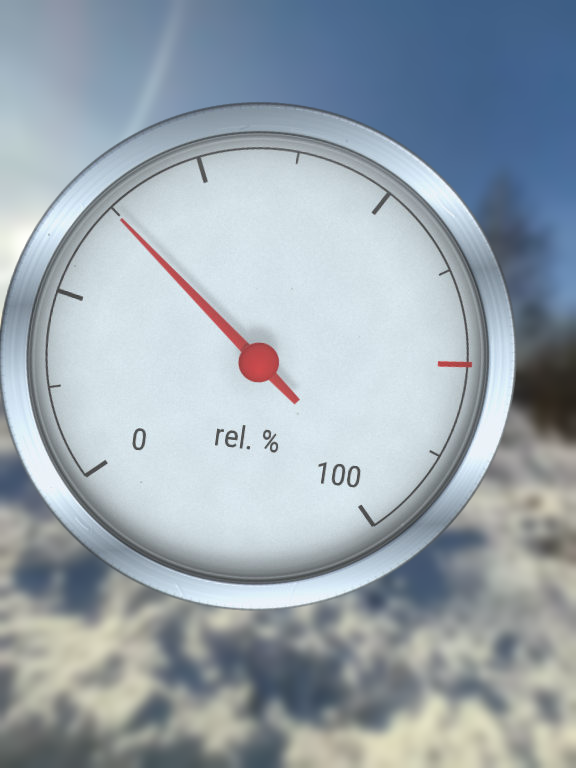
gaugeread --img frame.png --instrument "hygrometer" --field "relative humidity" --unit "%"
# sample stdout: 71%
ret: 30%
